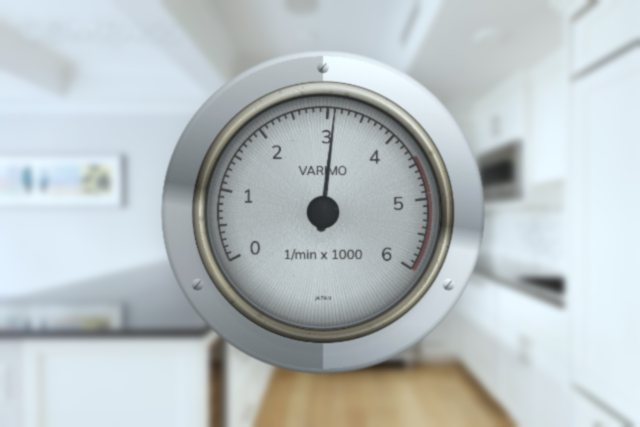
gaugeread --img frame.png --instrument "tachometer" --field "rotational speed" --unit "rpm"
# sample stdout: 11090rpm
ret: 3100rpm
